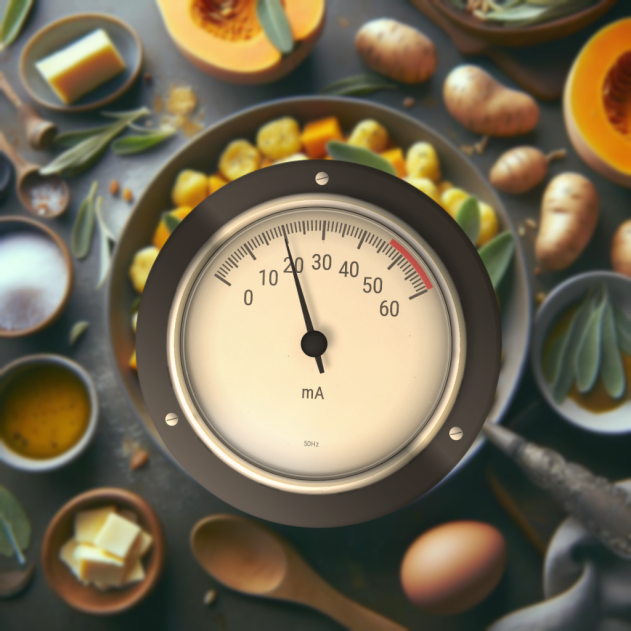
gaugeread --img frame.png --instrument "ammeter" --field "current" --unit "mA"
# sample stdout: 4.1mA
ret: 20mA
